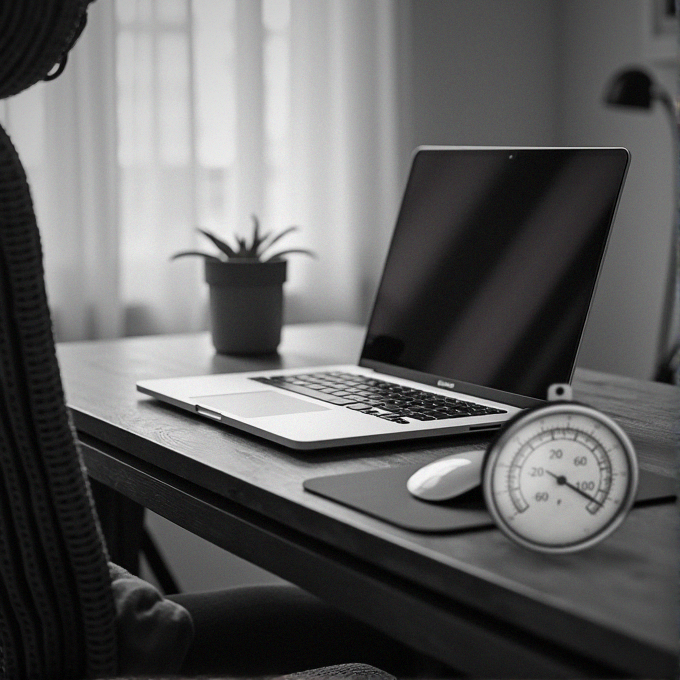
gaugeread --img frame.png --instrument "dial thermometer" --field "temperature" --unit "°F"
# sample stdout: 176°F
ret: 110°F
